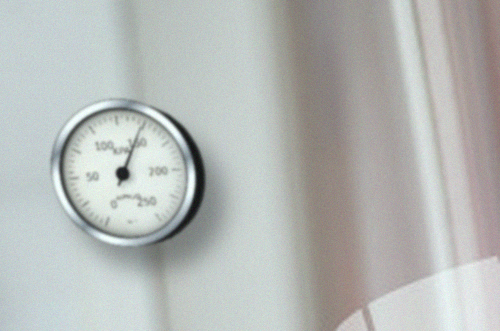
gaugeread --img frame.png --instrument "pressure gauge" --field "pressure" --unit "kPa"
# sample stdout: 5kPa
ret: 150kPa
